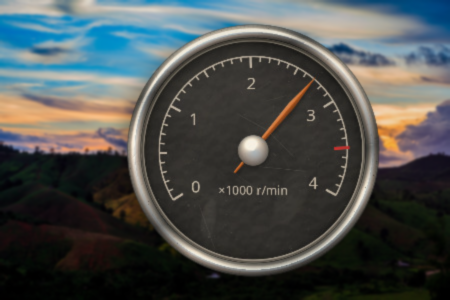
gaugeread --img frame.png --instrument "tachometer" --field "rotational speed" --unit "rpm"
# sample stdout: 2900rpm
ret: 2700rpm
